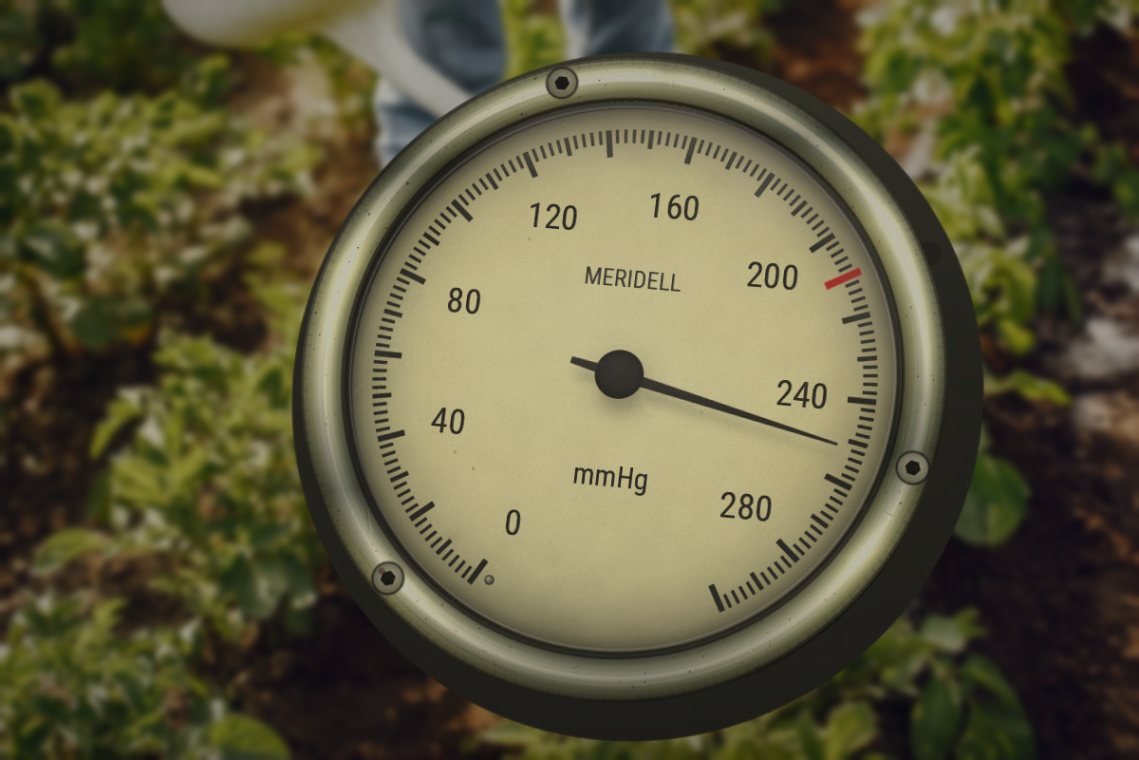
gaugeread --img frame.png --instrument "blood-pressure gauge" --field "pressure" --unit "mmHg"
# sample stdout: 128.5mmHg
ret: 252mmHg
